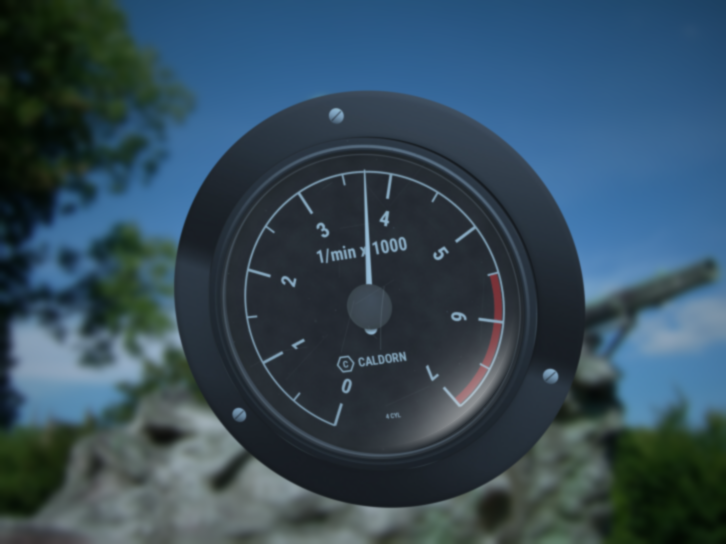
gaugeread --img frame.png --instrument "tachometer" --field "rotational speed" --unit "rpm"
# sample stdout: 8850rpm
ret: 3750rpm
